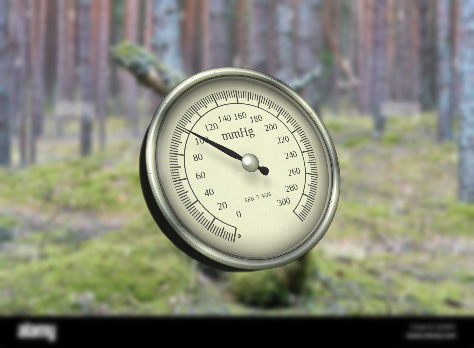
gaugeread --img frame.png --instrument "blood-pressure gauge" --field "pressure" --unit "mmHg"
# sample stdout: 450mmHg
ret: 100mmHg
